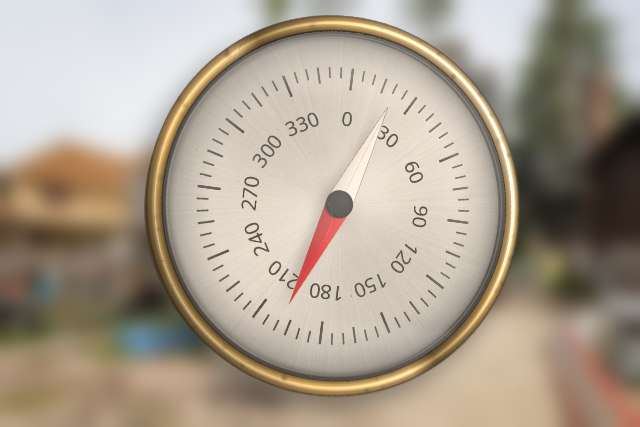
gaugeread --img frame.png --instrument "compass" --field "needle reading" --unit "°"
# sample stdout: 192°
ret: 200°
